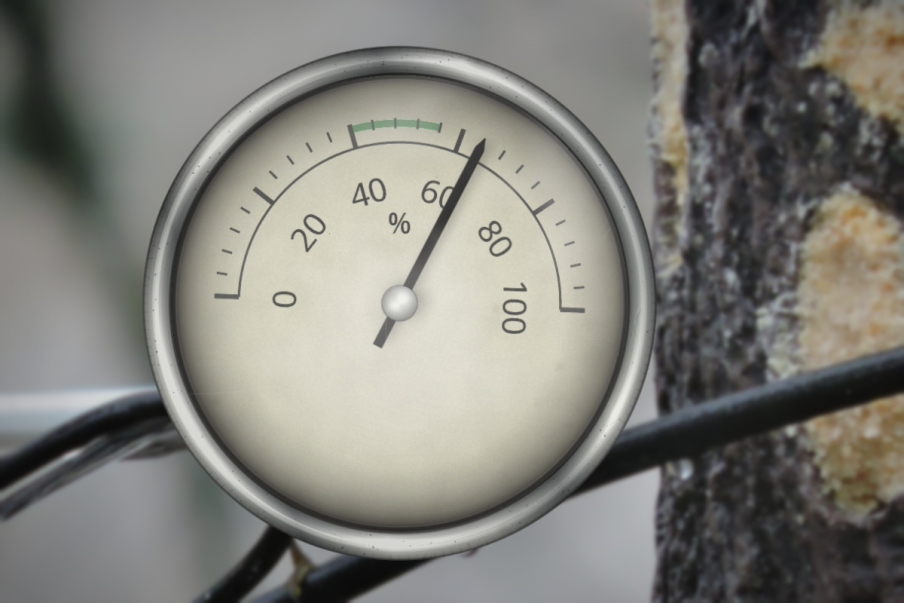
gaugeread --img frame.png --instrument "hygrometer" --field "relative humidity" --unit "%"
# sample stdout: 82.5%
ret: 64%
